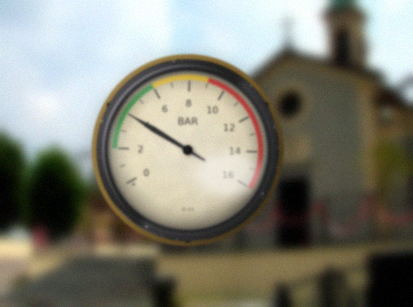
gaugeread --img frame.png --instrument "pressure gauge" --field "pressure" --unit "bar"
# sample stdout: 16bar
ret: 4bar
